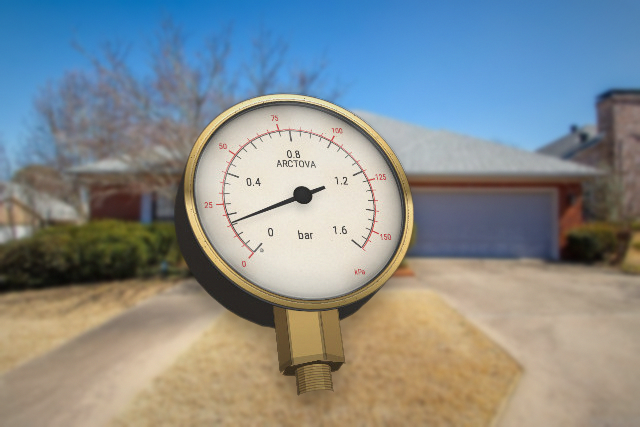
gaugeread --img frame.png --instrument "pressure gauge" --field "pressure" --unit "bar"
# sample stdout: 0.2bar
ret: 0.15bar
